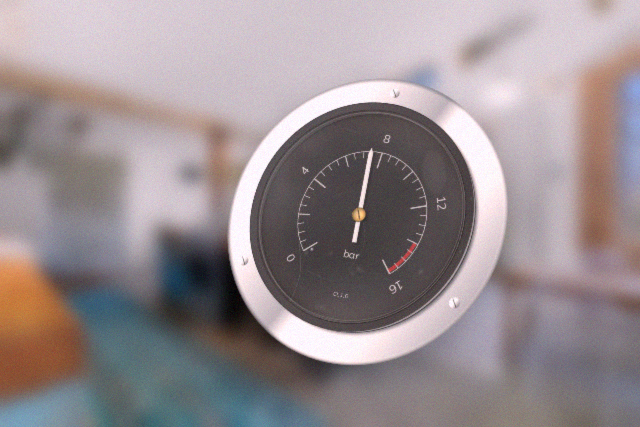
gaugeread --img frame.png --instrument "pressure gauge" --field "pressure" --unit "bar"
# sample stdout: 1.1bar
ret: 7.5bar
